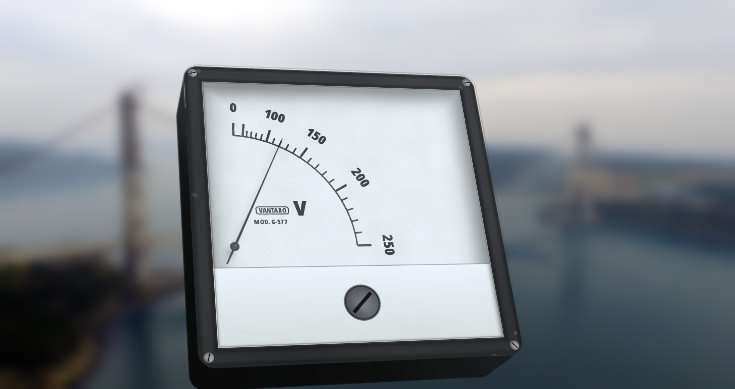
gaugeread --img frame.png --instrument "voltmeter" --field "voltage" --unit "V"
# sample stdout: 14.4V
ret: 120V
